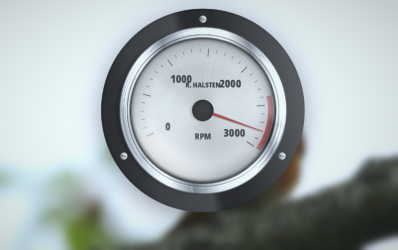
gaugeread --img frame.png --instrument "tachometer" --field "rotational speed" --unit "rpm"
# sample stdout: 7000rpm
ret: 2800rpm
